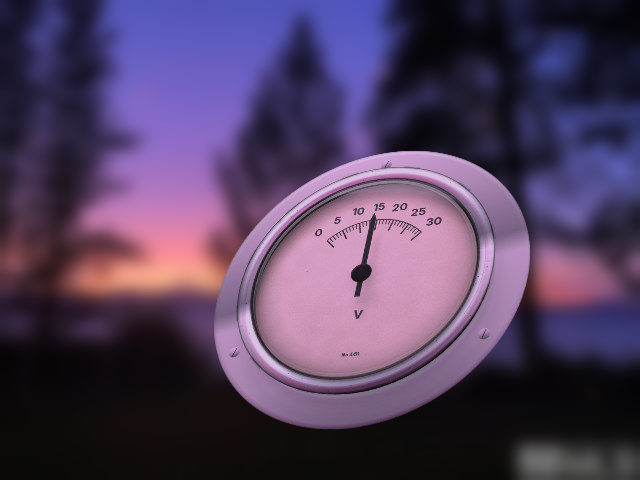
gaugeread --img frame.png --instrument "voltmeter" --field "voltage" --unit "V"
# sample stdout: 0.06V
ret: 15V
